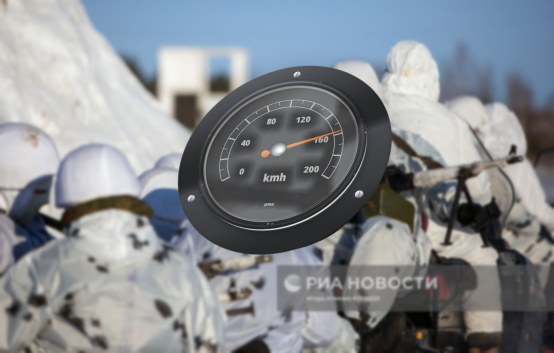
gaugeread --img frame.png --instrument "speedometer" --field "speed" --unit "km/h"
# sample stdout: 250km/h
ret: 160km/h
